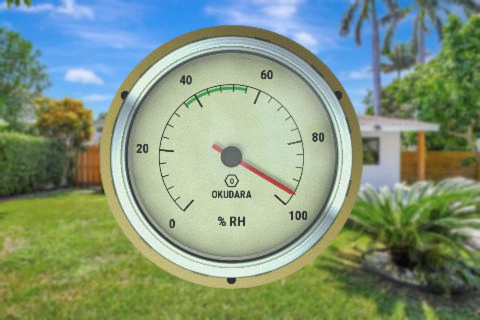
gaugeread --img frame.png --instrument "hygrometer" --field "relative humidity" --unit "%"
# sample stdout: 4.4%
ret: 96%
